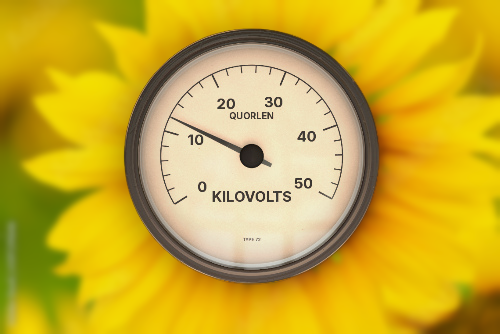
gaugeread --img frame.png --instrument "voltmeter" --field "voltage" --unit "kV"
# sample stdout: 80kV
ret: 12kV
